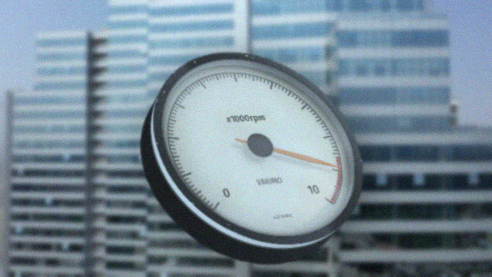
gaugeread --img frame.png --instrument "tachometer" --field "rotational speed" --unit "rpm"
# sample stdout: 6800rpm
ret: 9000rpm
